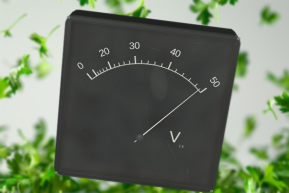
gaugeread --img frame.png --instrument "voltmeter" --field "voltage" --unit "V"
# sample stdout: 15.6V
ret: 49V
